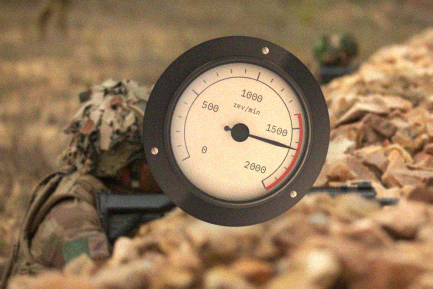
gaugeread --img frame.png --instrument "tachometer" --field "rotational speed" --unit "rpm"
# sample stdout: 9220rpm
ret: 1650rpm
